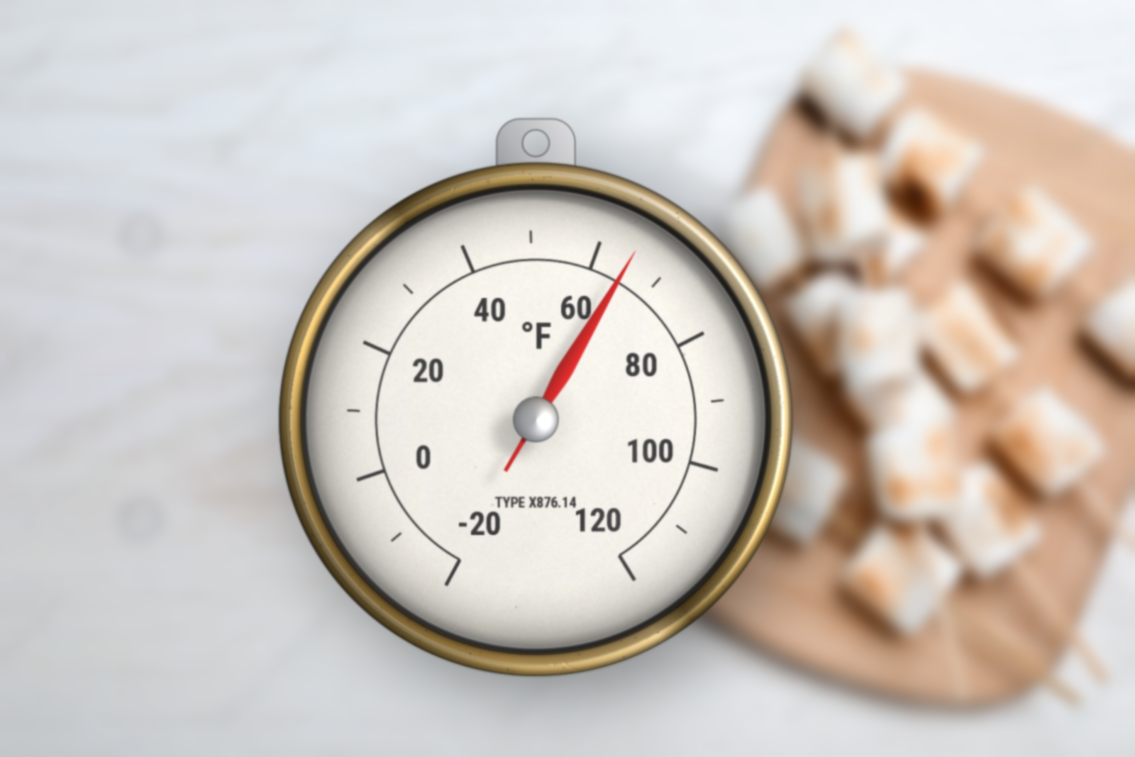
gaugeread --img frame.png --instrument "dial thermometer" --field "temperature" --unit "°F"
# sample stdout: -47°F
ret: 65°F
